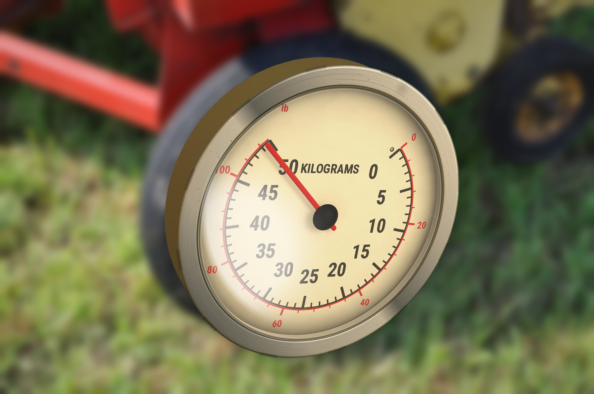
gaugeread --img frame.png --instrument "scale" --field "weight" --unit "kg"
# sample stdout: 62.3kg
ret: 49.5kg
